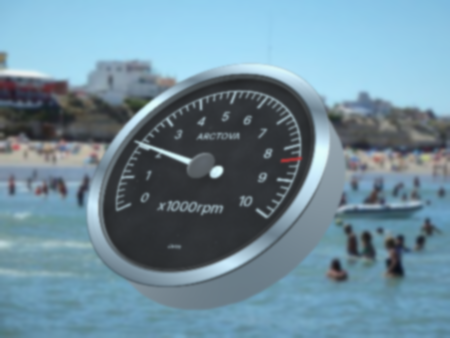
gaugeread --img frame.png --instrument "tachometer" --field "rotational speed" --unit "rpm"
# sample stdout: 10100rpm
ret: 2000rpm
